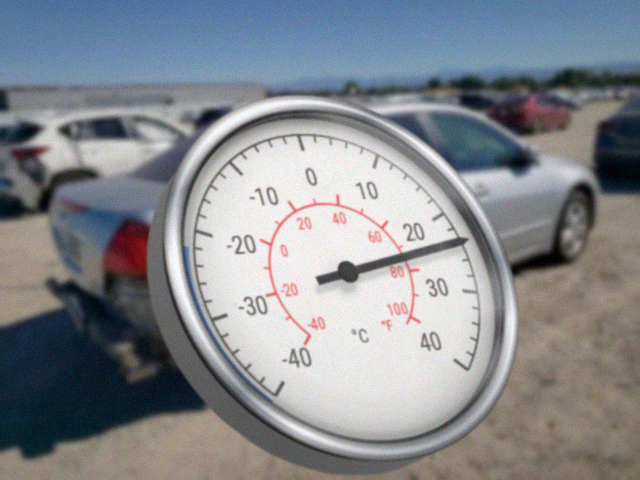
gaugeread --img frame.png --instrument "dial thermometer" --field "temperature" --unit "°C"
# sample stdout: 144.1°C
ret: 24°C
